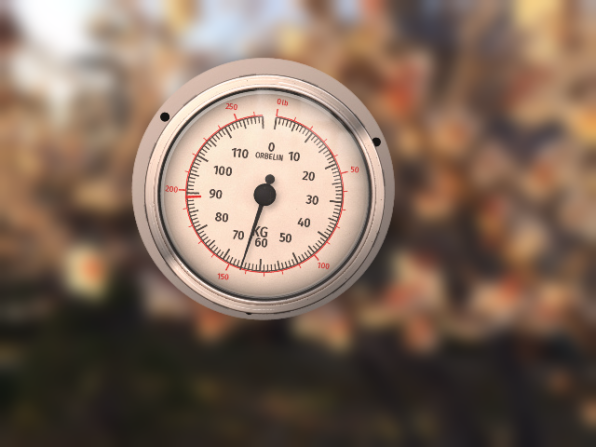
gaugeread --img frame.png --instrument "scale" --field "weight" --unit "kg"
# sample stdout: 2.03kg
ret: 65kg
